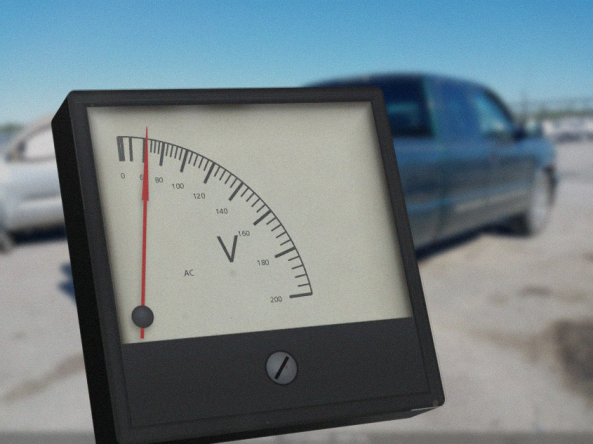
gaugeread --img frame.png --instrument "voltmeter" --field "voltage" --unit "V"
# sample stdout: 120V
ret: 60V
